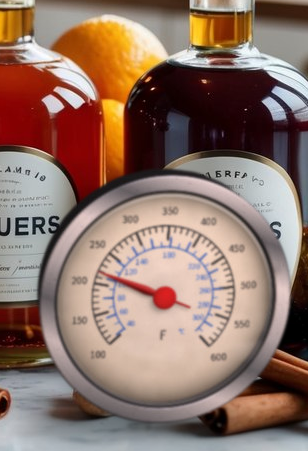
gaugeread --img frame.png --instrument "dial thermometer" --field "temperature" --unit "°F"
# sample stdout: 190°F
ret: 220°F
